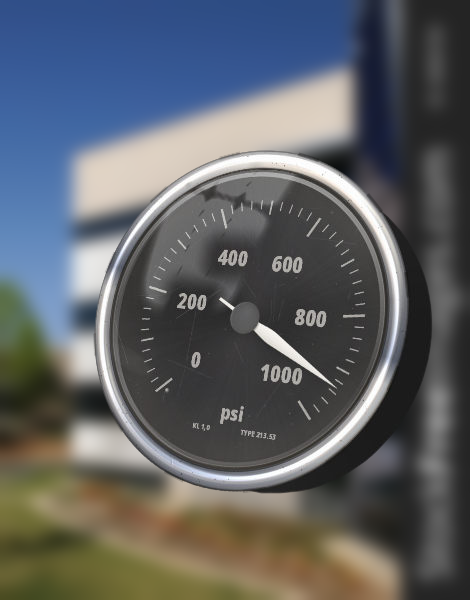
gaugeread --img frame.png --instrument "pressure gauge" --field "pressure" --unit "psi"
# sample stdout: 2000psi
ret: 930psi
